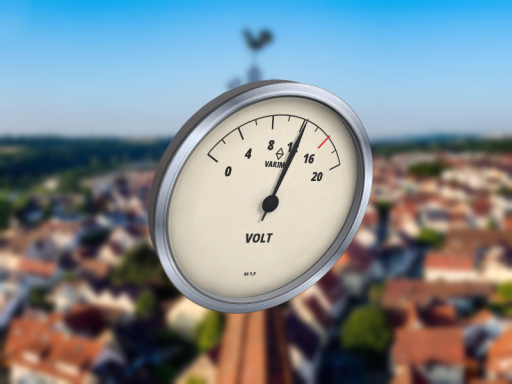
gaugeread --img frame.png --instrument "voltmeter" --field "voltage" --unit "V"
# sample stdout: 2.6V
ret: 12V
